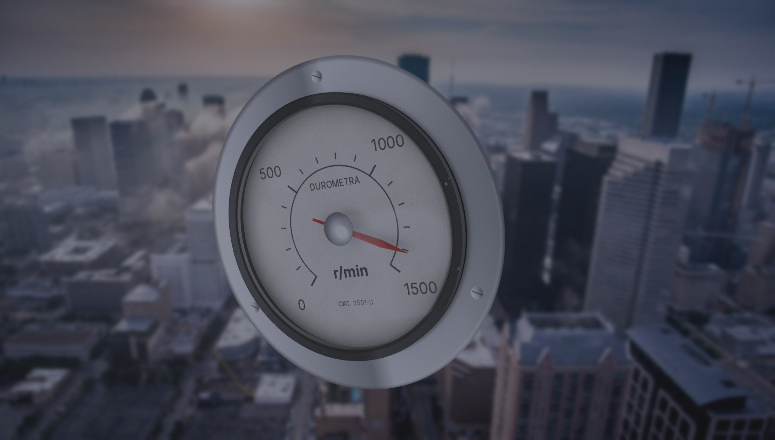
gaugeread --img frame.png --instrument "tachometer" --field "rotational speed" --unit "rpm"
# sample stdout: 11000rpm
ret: 1400rpm
